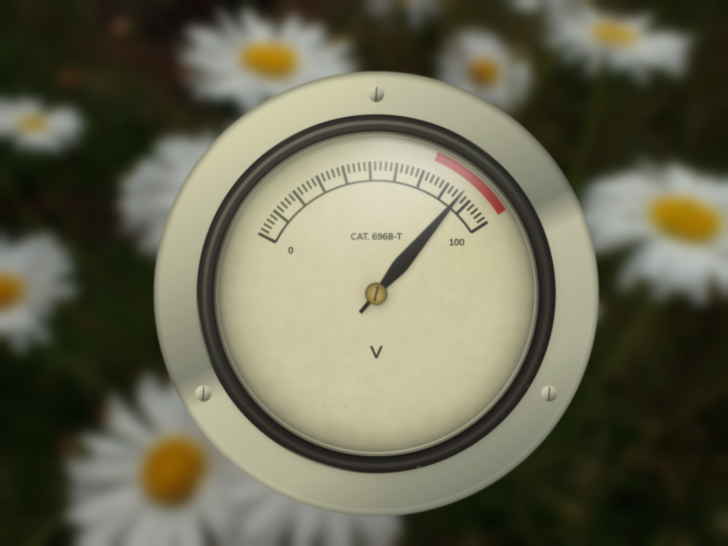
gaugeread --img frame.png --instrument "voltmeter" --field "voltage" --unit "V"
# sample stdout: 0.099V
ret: 86V
